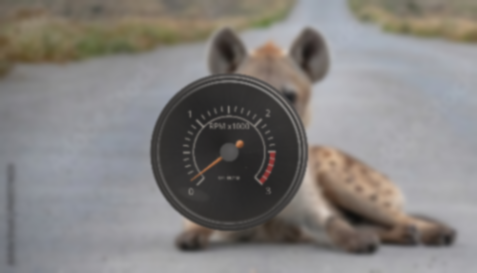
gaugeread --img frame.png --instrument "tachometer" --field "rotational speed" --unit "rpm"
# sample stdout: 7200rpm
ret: 100rpm
